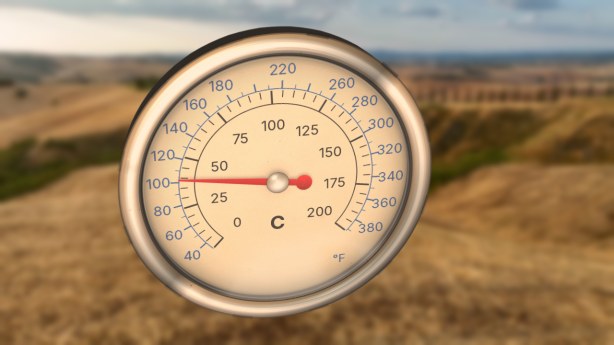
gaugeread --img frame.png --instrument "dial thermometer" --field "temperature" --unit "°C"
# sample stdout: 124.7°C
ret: 40°C
